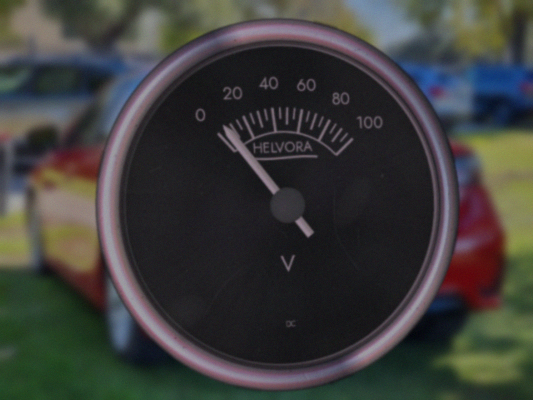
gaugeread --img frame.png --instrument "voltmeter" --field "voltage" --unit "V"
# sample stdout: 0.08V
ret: 5V
